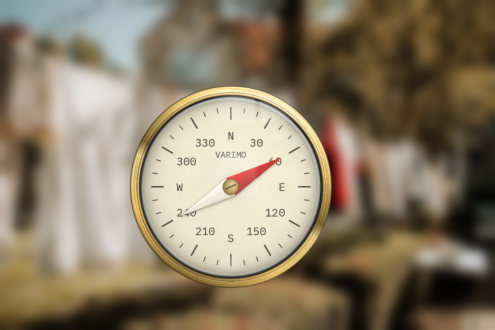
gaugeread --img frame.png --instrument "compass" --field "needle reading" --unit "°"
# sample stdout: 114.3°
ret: 60°
